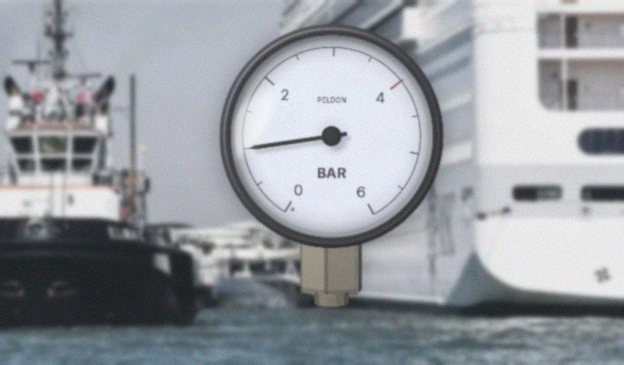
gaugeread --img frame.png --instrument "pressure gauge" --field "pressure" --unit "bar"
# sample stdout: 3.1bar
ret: 1bar
